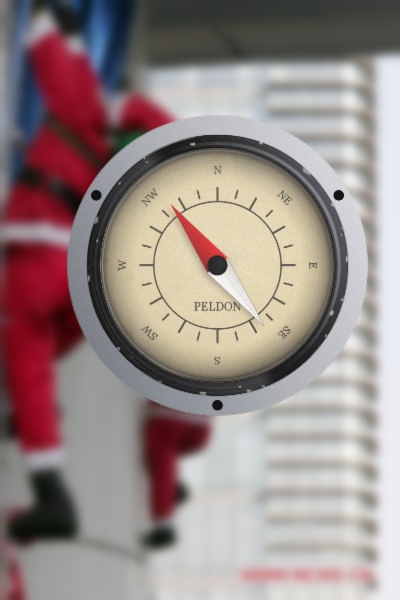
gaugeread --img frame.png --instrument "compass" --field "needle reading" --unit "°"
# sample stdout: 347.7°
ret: 322.5°
